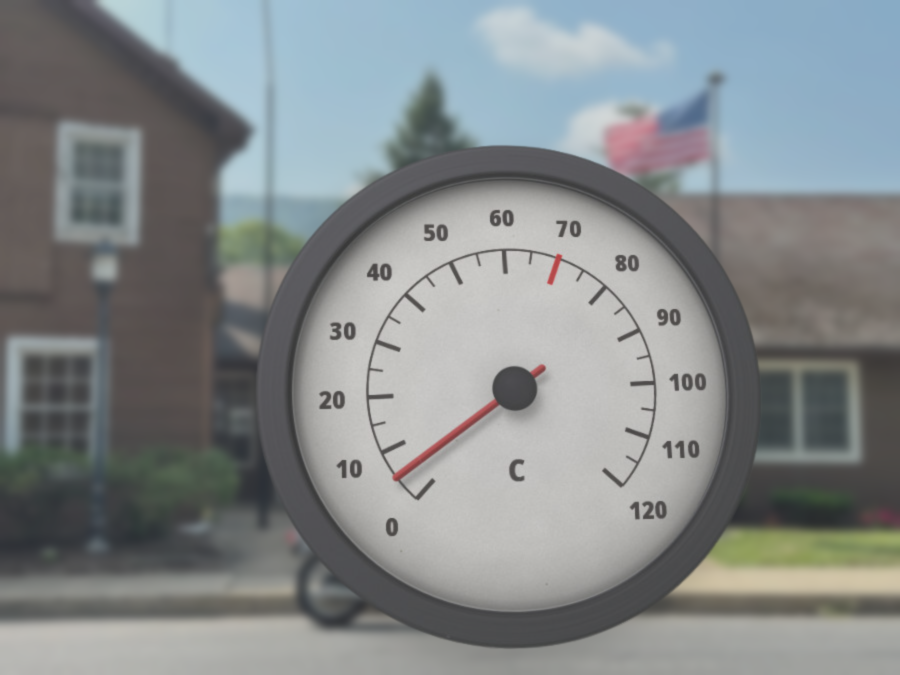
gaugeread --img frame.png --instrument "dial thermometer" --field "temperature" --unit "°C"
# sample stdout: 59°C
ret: 5°C
